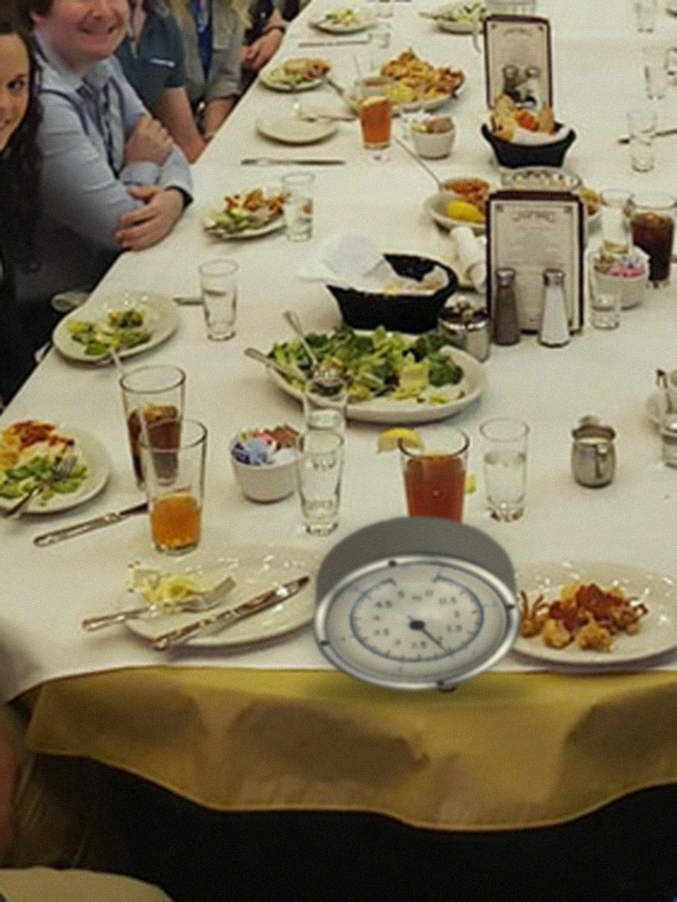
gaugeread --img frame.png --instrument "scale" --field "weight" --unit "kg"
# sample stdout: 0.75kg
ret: 2kg
